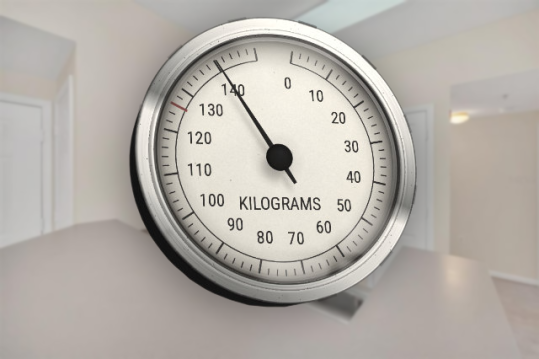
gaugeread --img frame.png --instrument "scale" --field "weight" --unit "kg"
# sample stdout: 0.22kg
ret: 140kg
